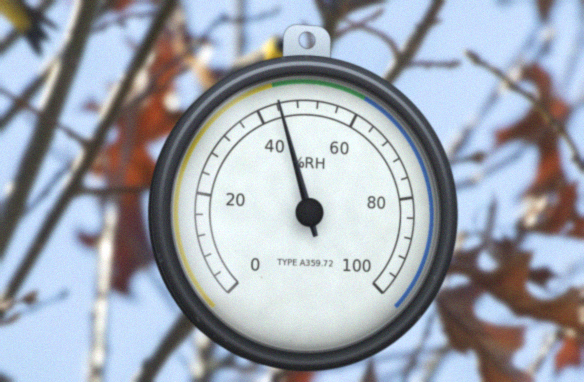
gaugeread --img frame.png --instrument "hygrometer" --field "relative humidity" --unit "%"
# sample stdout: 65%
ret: 44%
